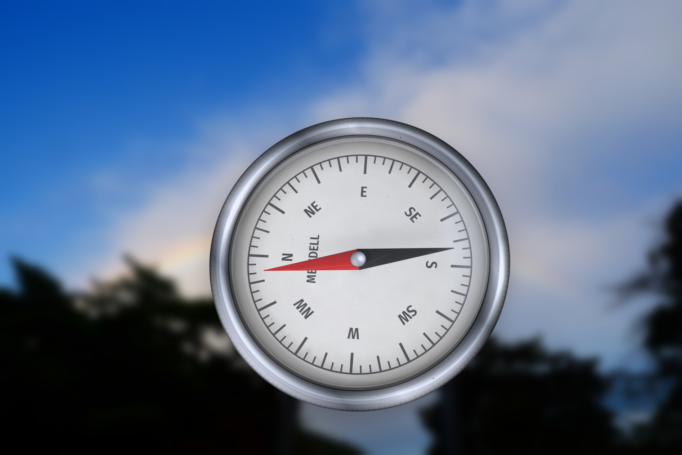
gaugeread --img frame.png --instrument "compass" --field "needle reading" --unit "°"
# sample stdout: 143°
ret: 350°
